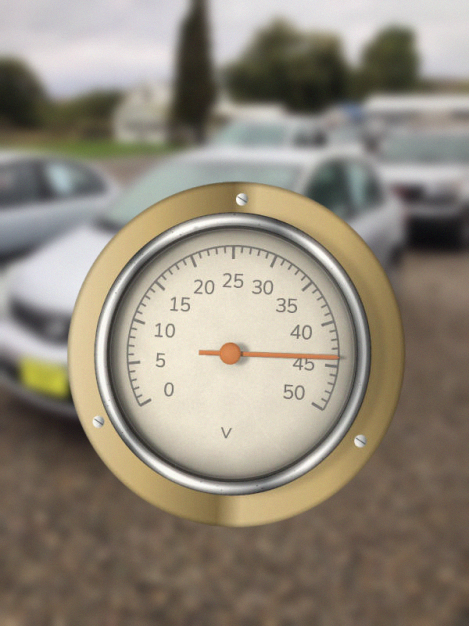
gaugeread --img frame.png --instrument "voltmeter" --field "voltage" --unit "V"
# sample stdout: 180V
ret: 44V
